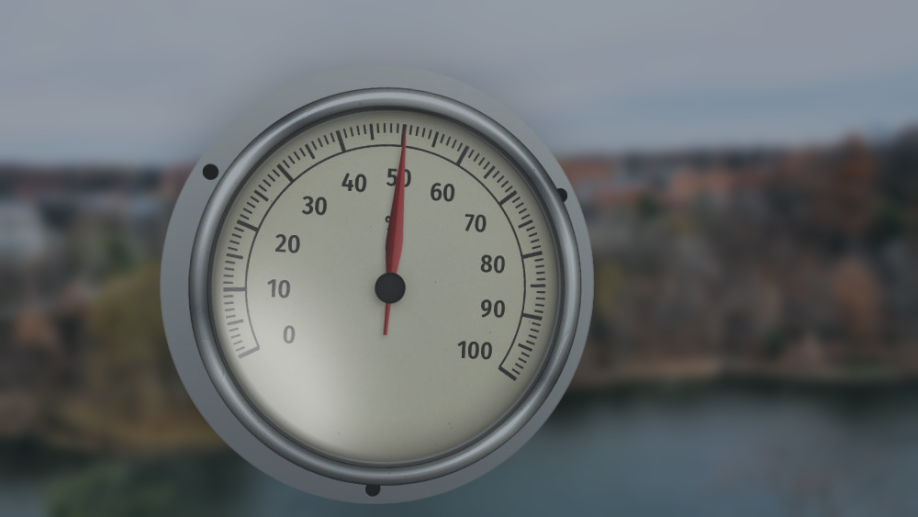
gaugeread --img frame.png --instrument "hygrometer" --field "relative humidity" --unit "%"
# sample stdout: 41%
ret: 50%
